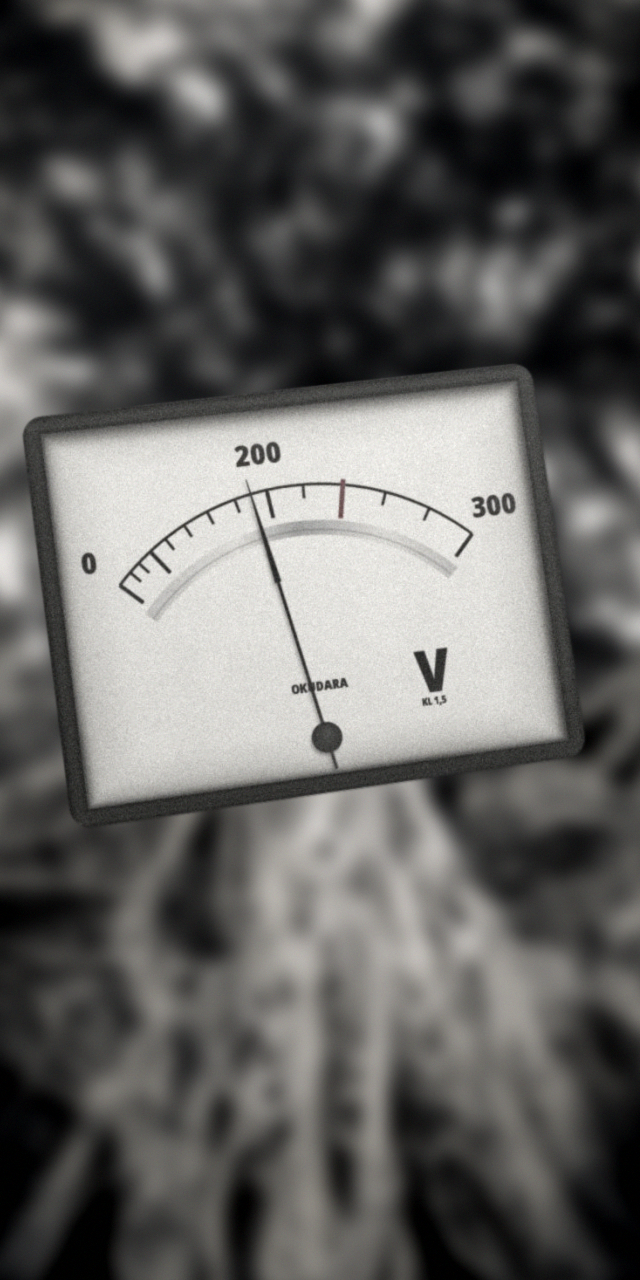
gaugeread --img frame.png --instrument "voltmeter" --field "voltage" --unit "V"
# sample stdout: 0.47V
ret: 190V
